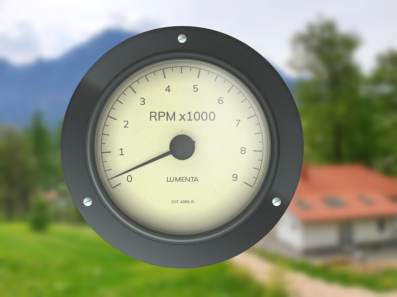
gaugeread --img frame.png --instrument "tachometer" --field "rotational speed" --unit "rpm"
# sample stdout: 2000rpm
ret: 250rpm
